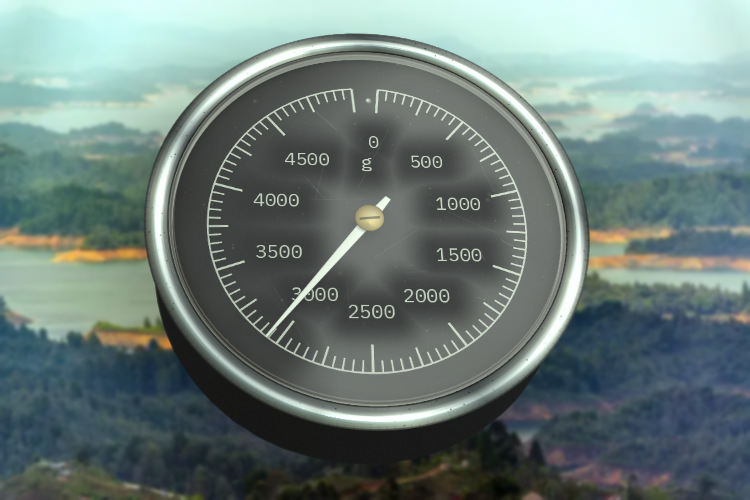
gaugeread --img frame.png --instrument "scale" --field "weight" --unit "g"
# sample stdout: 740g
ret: 3050g
